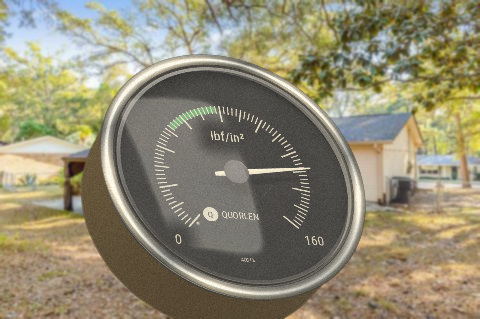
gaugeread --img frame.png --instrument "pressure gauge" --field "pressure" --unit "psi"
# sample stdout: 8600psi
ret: 130psi
